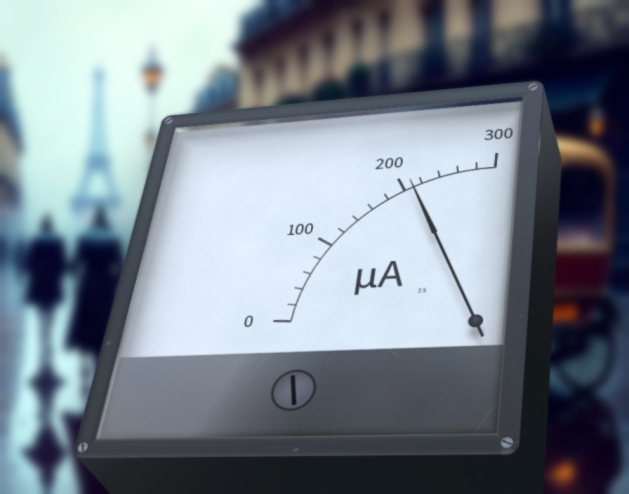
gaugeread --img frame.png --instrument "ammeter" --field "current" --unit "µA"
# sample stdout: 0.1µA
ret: 210µA
